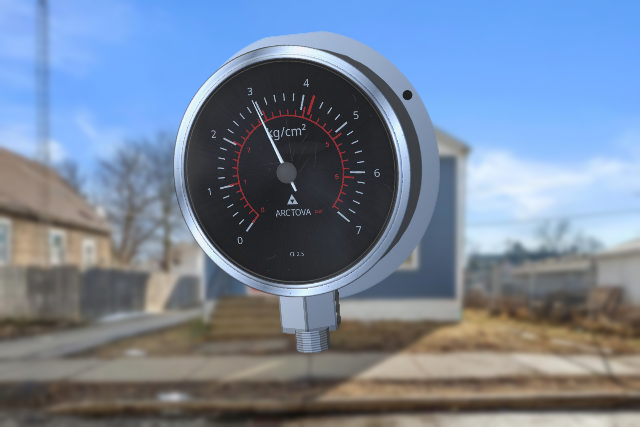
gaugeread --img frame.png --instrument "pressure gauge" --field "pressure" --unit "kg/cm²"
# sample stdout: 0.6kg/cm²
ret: 3kg/cm²
